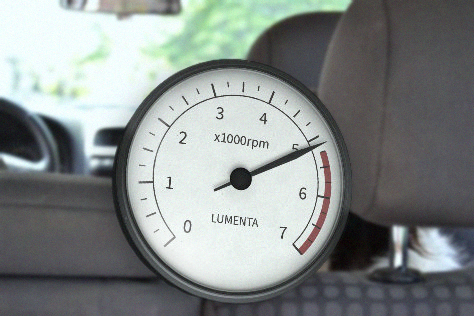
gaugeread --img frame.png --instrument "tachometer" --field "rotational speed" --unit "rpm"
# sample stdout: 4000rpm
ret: 5125rpm
